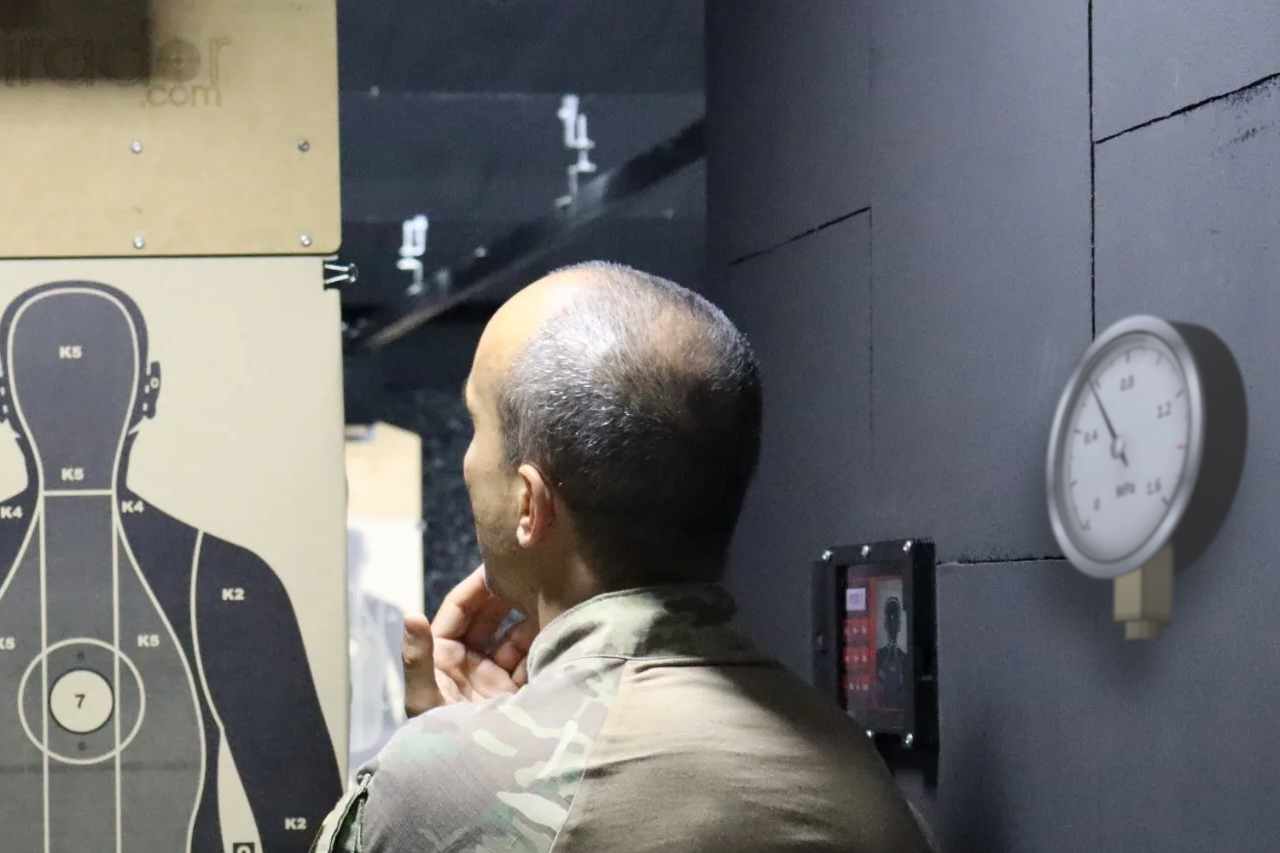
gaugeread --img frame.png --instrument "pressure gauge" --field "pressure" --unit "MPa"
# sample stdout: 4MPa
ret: 0.6MPa
